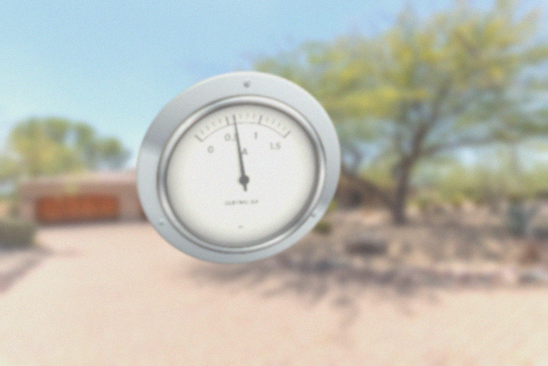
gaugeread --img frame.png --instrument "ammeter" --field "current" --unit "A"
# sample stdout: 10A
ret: 0.6A
